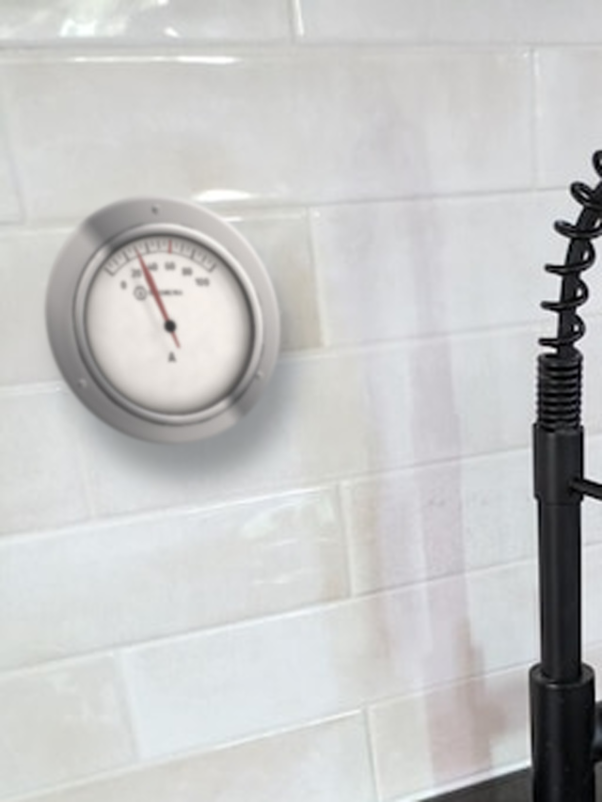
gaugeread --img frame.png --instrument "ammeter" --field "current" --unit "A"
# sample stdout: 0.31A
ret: 30A
